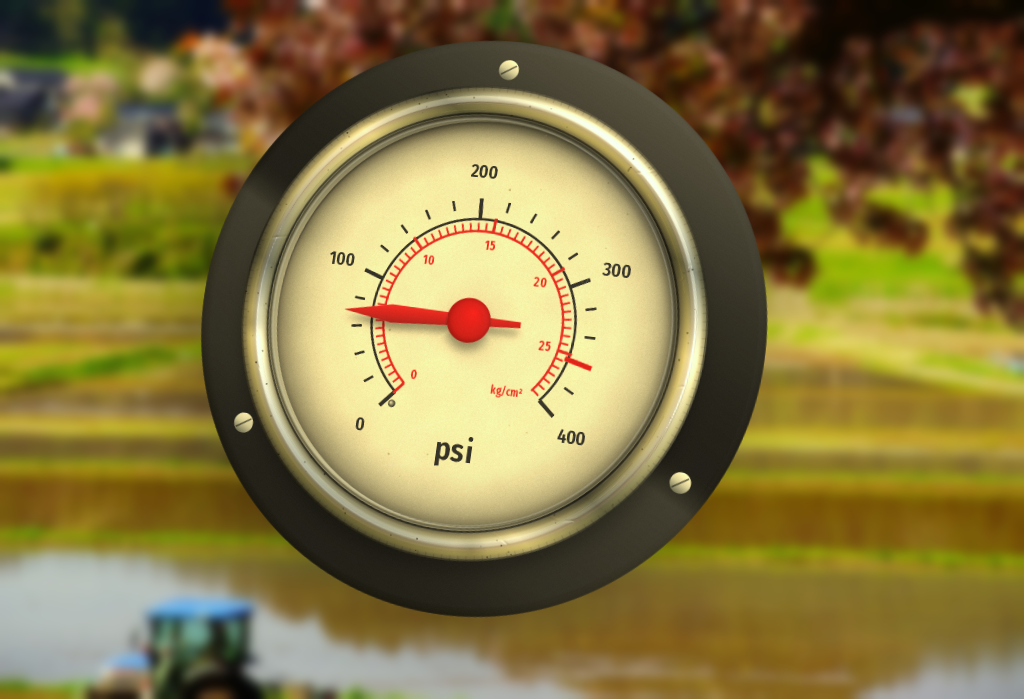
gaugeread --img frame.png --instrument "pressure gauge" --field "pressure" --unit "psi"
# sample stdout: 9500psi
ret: 70psi
